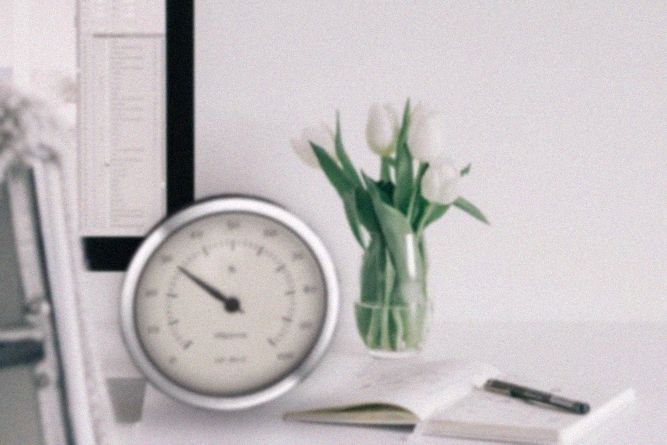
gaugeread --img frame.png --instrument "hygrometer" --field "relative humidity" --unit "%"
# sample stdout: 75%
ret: 30%
